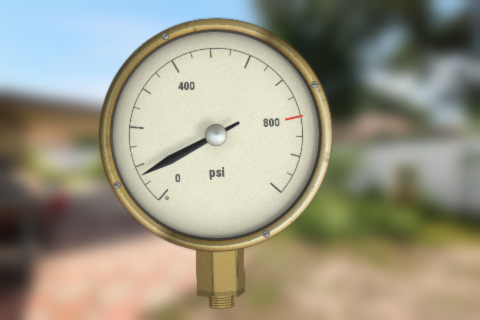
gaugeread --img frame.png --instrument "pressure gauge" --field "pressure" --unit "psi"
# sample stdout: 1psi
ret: 75psi
